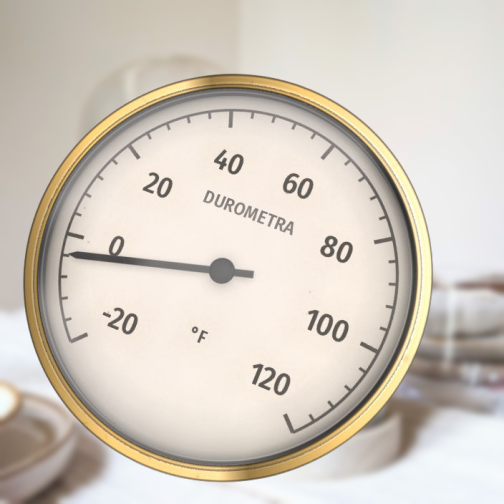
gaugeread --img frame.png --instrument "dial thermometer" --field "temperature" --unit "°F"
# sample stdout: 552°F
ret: -4°F
